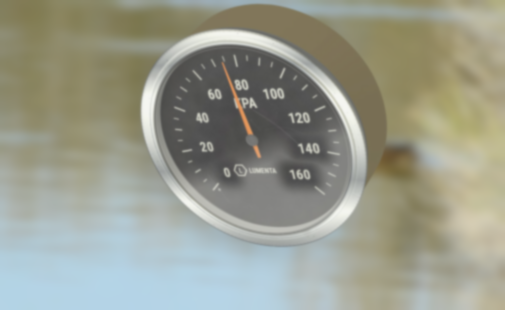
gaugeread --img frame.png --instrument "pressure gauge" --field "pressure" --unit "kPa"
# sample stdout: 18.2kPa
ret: 75kPa
